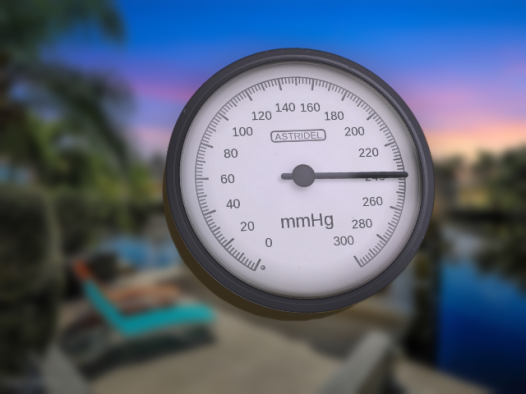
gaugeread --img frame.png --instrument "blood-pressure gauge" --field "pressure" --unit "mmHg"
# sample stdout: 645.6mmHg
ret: 240mmHg
